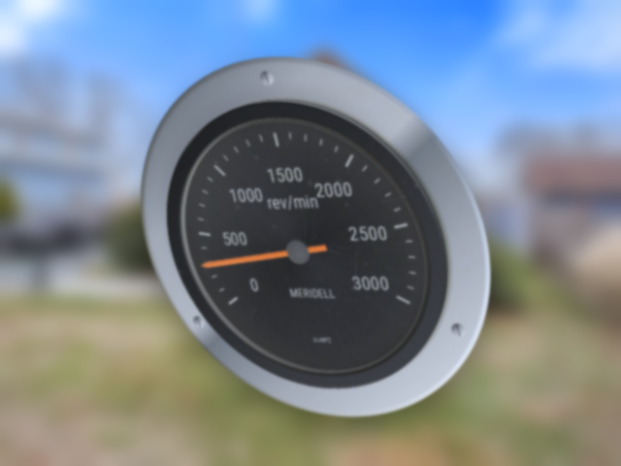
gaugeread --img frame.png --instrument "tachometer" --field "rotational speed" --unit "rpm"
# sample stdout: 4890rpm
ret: 300rpm
